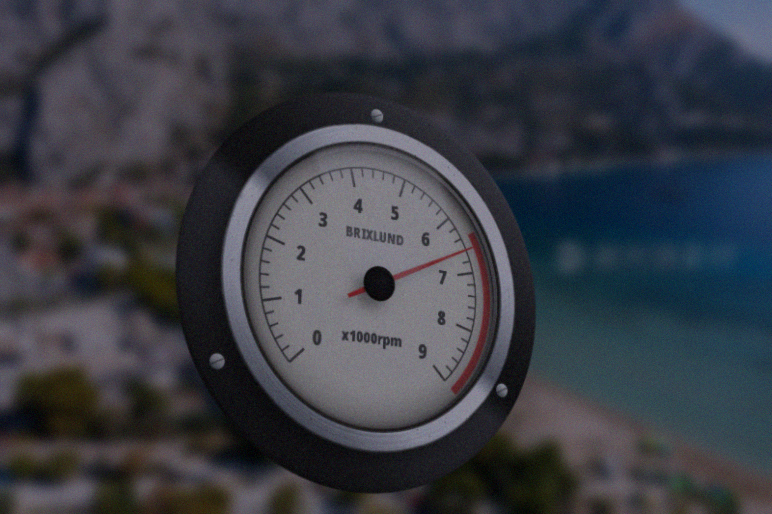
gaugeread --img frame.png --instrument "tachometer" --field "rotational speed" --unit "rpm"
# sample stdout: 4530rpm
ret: 6600rpm
